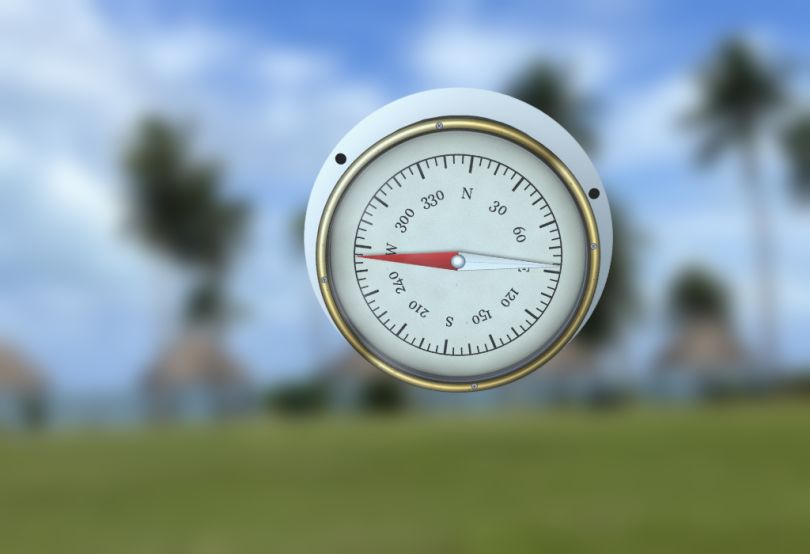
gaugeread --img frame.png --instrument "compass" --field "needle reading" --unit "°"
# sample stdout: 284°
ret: 265°
